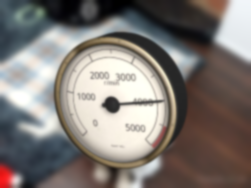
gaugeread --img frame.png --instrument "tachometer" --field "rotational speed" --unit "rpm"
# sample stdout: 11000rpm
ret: 4000rpm
